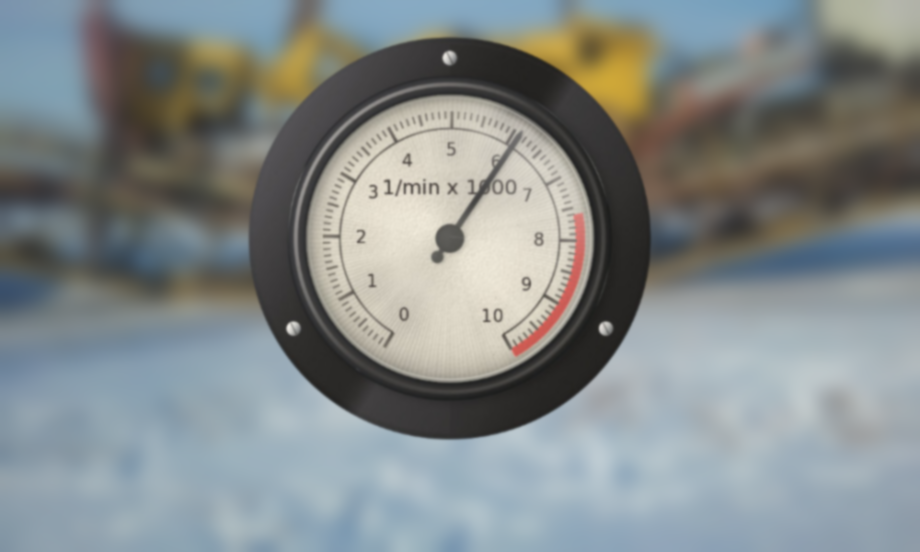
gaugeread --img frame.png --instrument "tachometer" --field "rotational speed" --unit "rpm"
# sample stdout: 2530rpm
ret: 6100rpm
